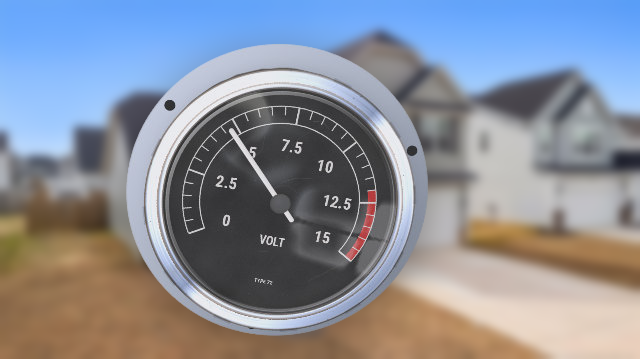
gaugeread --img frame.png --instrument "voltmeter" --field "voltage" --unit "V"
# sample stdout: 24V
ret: 4.75V
